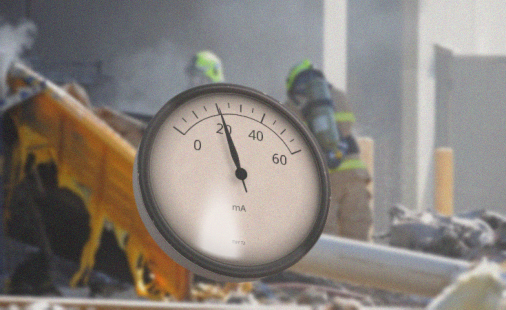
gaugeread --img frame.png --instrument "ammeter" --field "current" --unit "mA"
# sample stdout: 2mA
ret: 20mA
